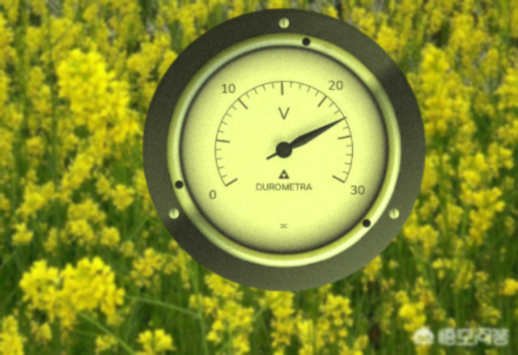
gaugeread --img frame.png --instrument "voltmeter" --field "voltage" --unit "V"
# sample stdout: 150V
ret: 23V
